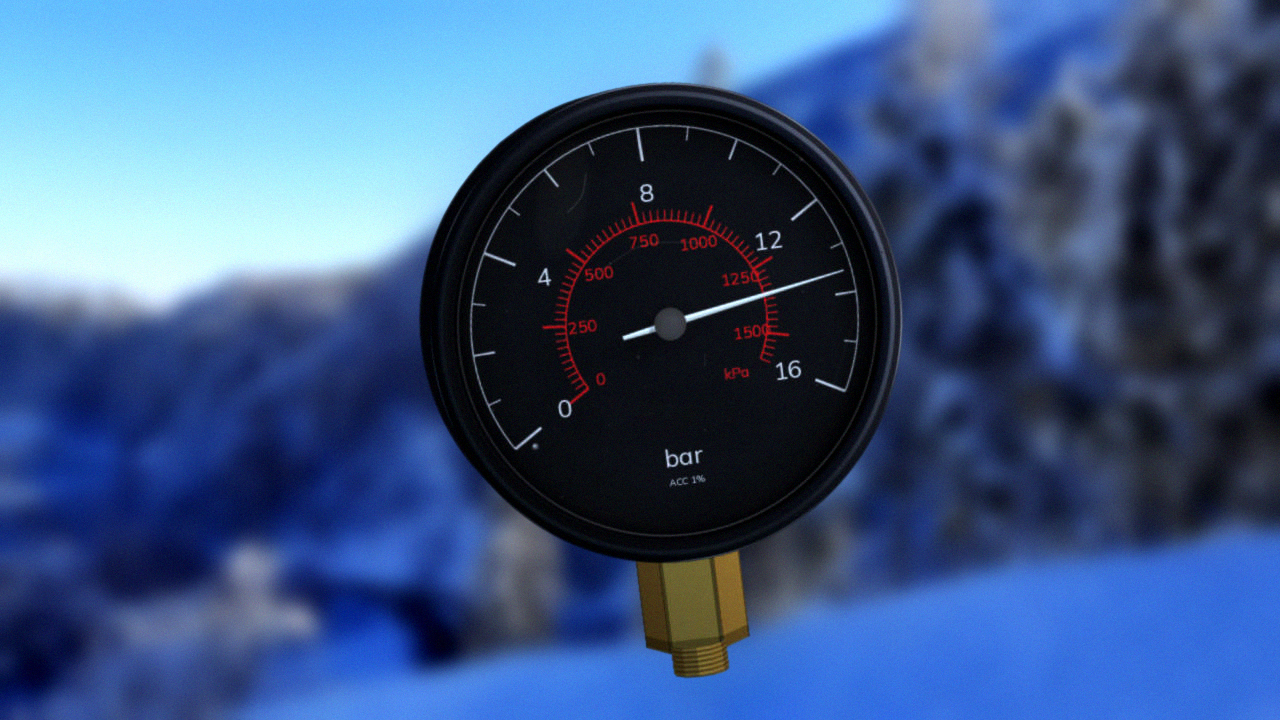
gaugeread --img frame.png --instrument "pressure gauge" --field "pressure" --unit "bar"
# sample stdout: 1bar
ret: 13.5bar
